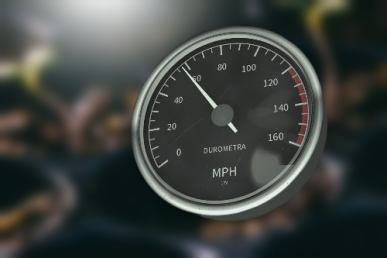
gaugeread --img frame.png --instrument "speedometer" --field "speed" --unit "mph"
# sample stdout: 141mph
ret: 57.5mph
